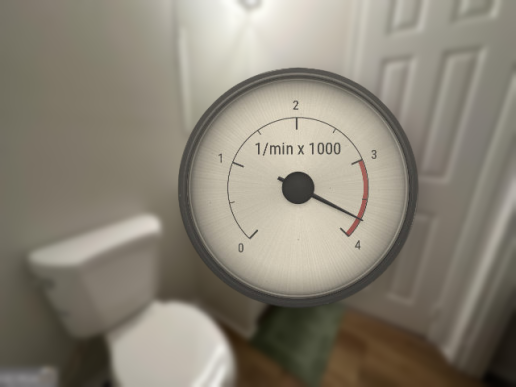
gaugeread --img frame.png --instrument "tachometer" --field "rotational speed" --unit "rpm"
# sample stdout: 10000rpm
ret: 3750rpm
